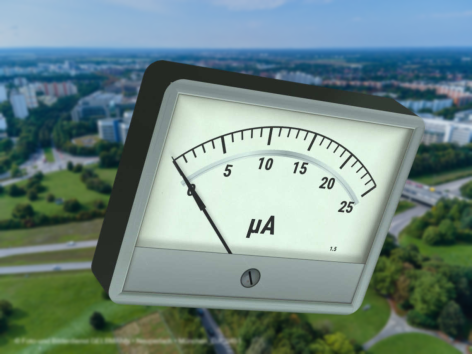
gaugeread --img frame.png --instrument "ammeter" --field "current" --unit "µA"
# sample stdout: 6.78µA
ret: 0µA
